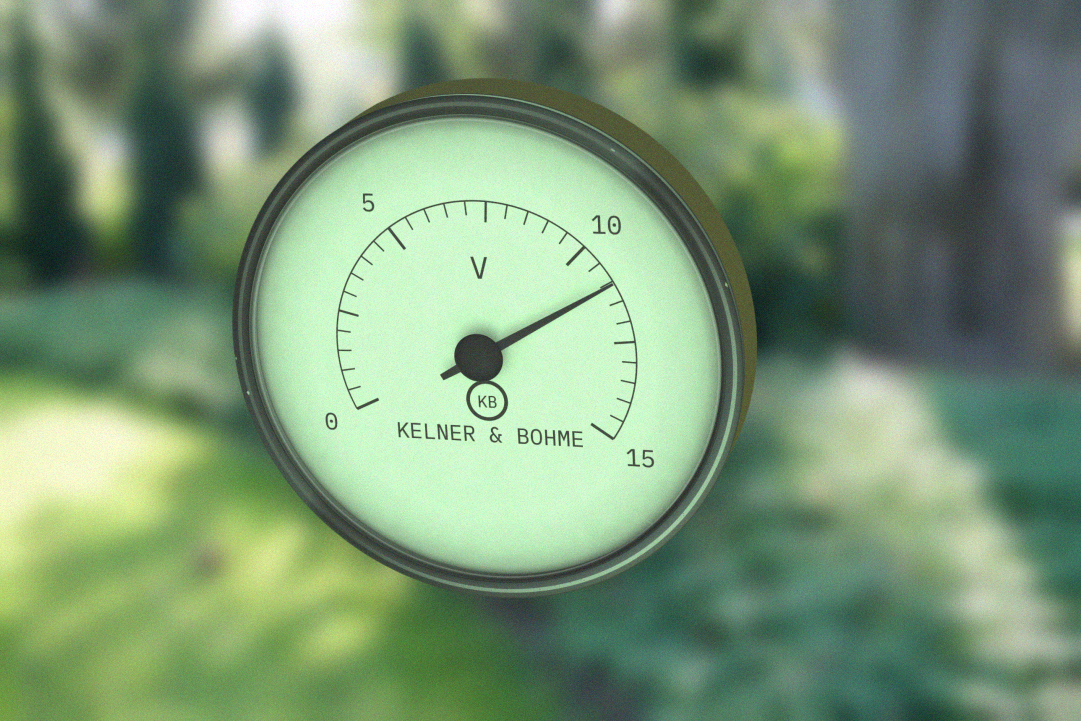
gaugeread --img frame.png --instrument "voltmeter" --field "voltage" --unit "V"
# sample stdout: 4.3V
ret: 11V
